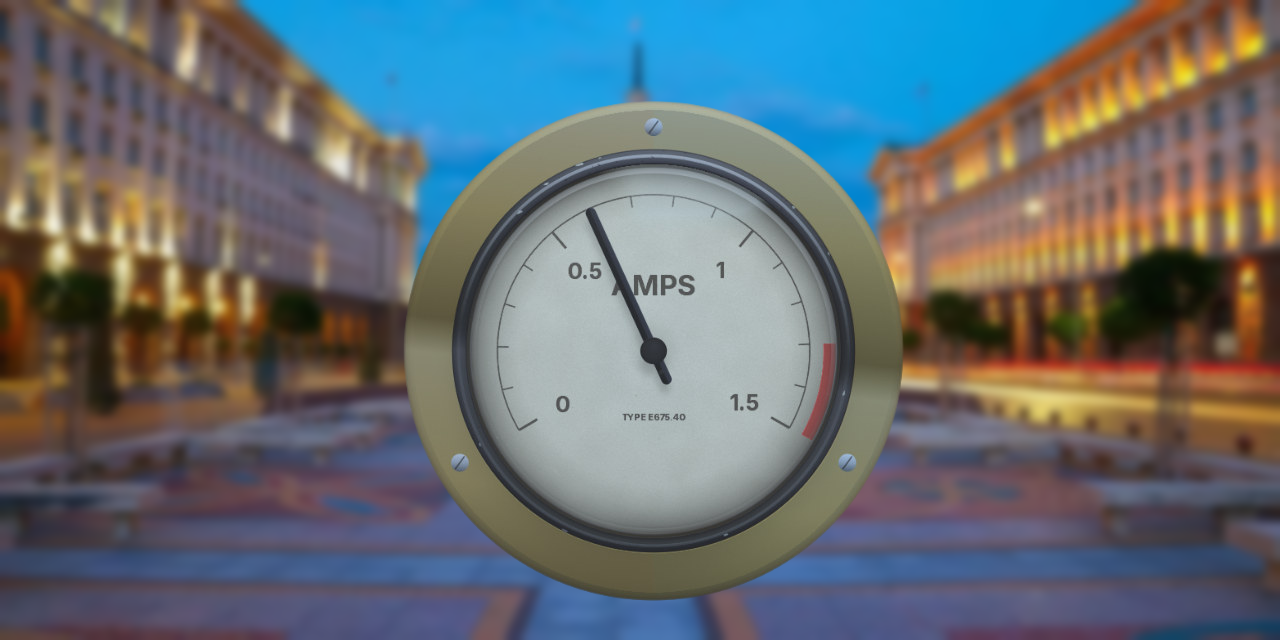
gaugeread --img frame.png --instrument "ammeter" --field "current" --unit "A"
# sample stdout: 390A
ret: 0.6A
